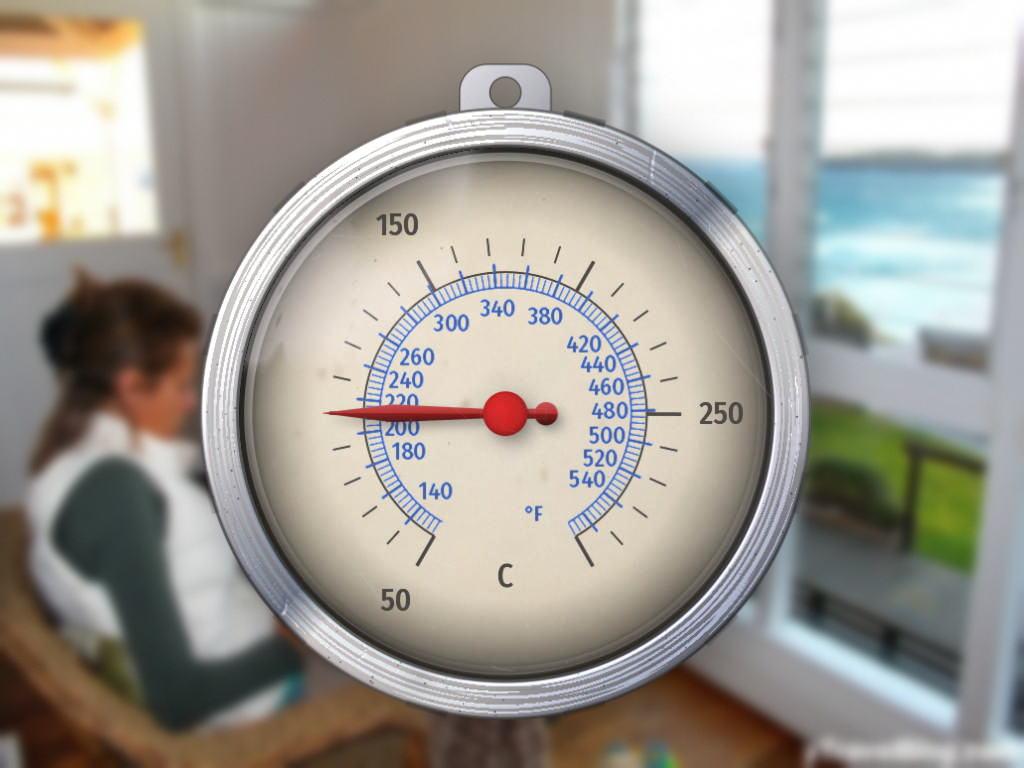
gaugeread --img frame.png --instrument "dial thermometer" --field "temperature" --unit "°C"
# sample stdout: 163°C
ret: 100°C
